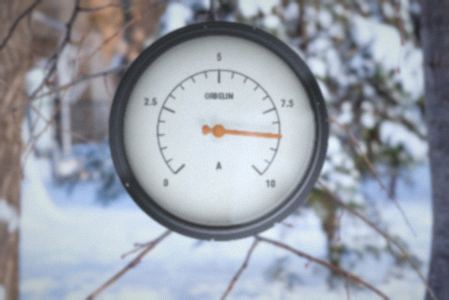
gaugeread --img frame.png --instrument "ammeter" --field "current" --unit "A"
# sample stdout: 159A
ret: 8.5A
